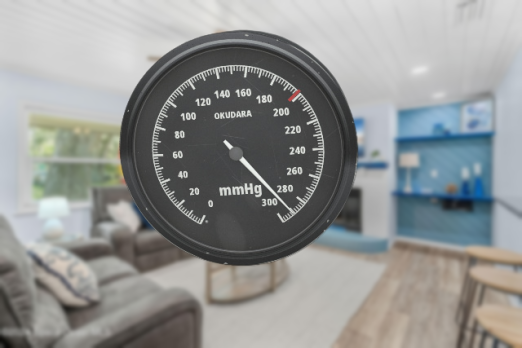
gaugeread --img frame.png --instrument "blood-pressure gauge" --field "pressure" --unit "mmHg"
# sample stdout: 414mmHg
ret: 290mmHg
